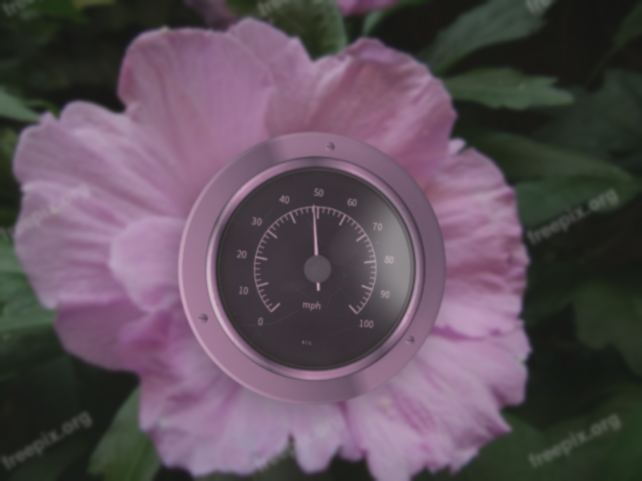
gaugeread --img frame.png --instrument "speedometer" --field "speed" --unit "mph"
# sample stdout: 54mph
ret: 48mph
